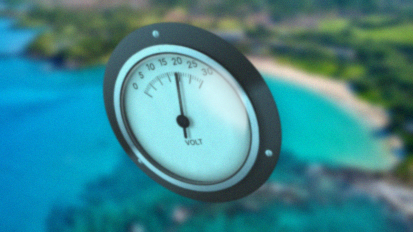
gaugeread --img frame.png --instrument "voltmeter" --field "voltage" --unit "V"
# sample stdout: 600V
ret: 20V
